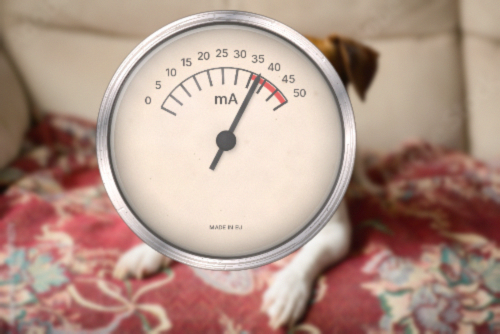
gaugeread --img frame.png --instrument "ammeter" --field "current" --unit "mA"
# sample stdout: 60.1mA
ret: 37.5mA
